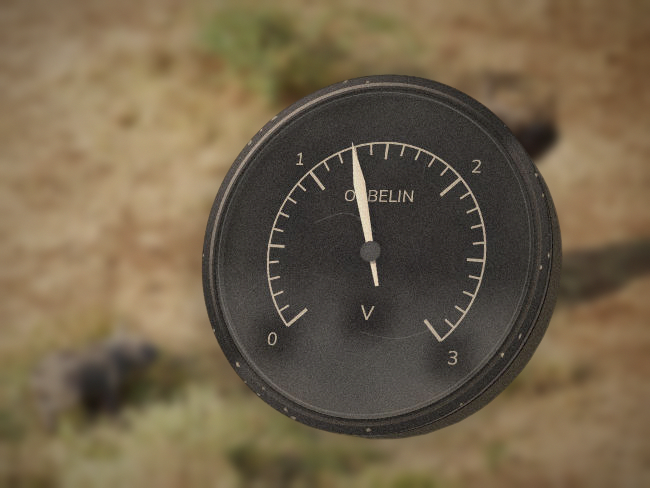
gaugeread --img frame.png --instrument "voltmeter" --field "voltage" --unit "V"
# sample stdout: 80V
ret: 1.3V
